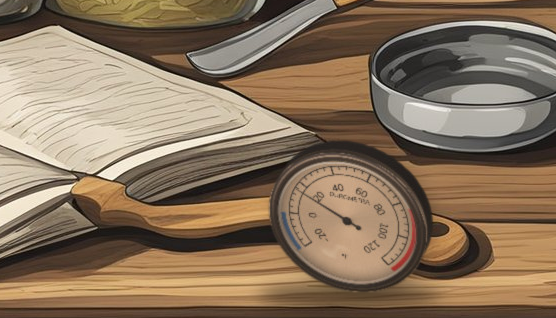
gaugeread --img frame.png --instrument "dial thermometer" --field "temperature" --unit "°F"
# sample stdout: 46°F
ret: 16°F
